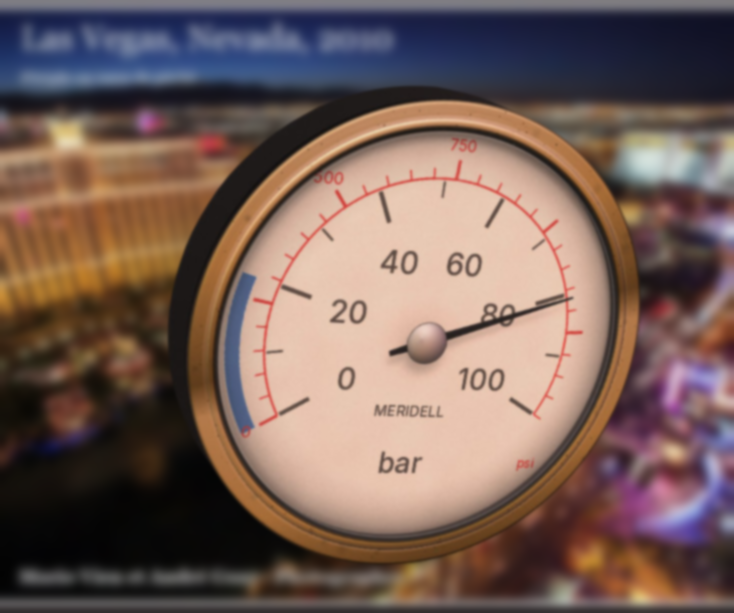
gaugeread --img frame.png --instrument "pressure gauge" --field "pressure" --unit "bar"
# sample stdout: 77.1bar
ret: 80bar
